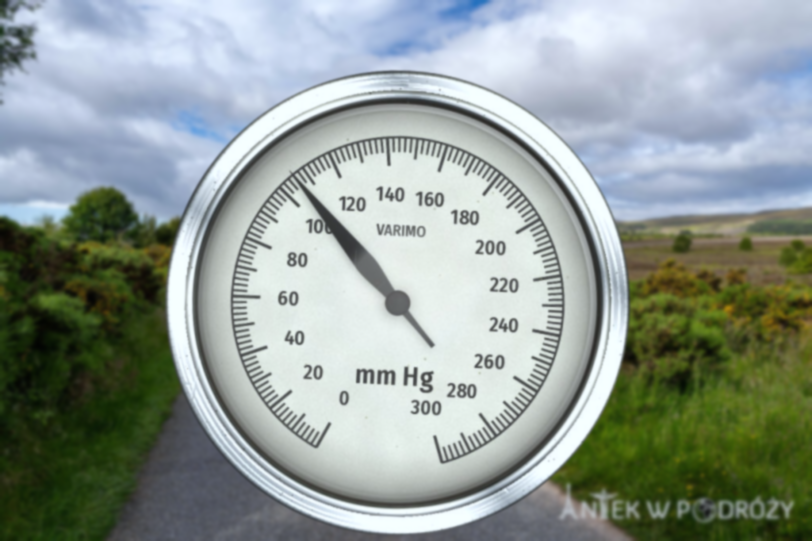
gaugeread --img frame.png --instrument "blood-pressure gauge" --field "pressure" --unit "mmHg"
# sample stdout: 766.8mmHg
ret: 106mmHg
